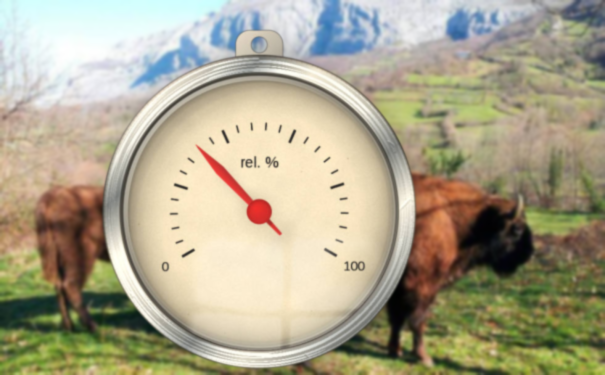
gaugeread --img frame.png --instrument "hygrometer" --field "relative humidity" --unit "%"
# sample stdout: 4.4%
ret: 32%
